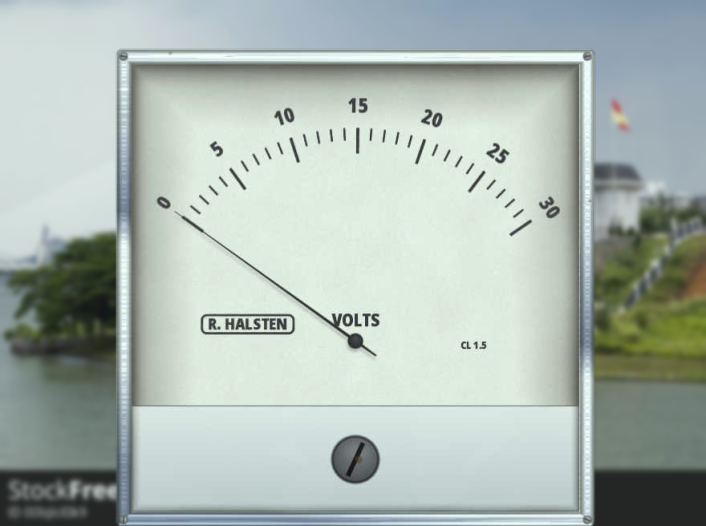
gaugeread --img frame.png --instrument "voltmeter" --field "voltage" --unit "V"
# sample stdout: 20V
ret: 0V
